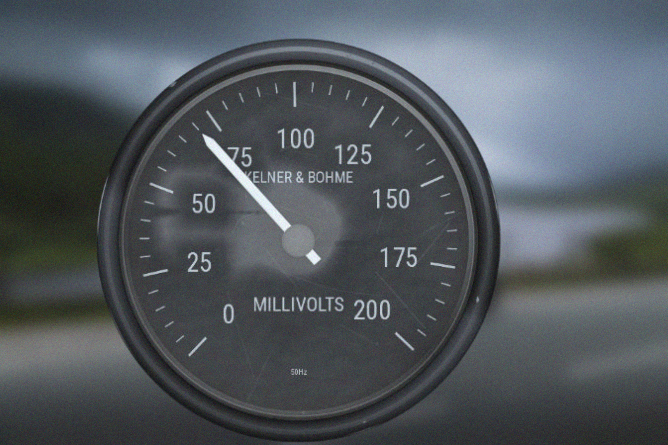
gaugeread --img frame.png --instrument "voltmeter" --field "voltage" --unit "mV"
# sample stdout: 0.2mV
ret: 70mV
